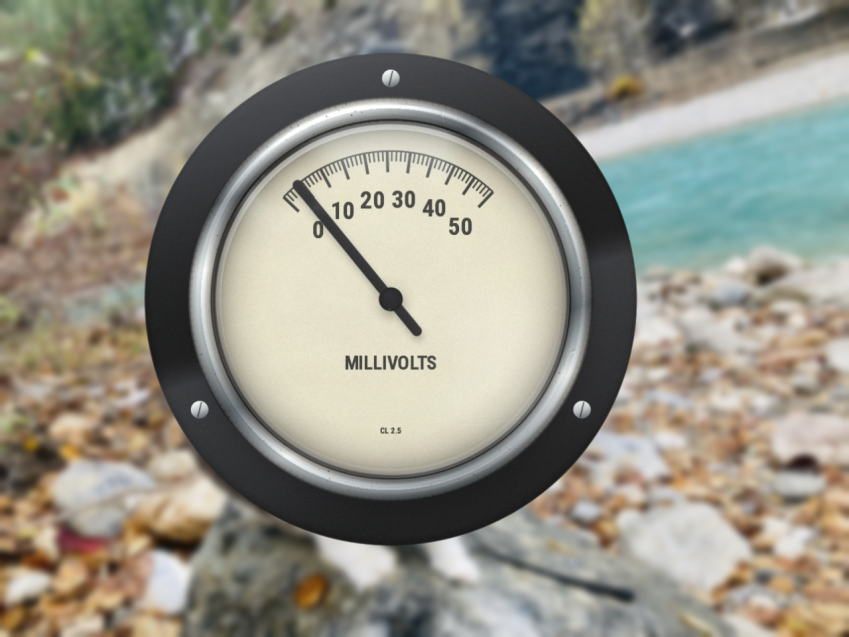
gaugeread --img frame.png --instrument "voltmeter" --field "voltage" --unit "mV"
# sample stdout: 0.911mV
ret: 4mV
